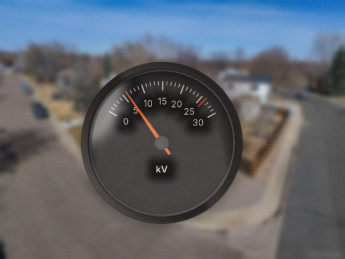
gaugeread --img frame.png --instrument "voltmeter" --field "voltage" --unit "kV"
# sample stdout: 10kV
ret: 6kV
